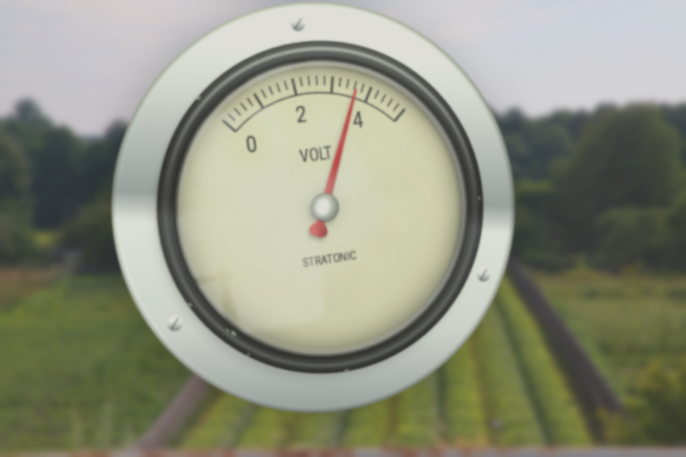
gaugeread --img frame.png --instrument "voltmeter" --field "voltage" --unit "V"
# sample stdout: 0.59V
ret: 3.6V
